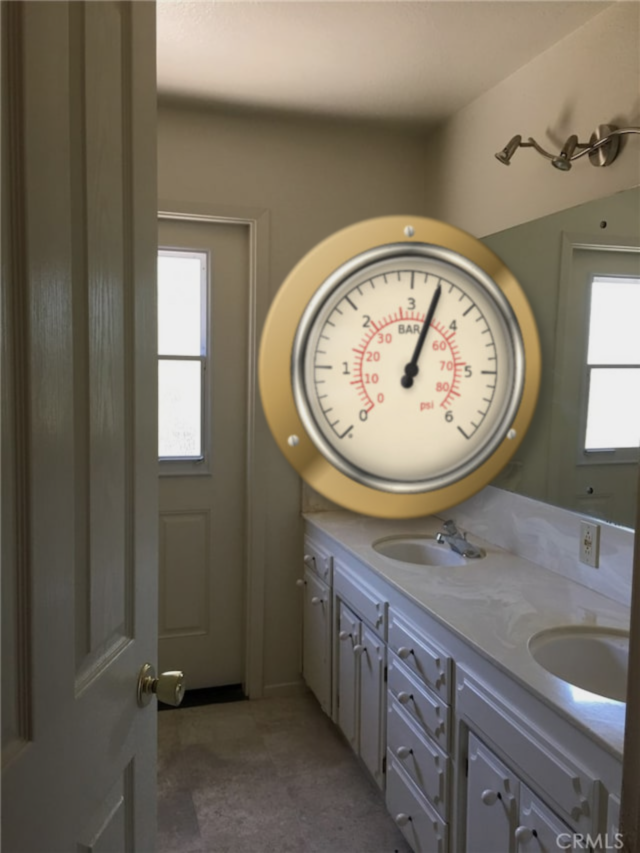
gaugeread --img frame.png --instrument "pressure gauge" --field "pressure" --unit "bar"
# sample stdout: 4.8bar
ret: 3.4bar
